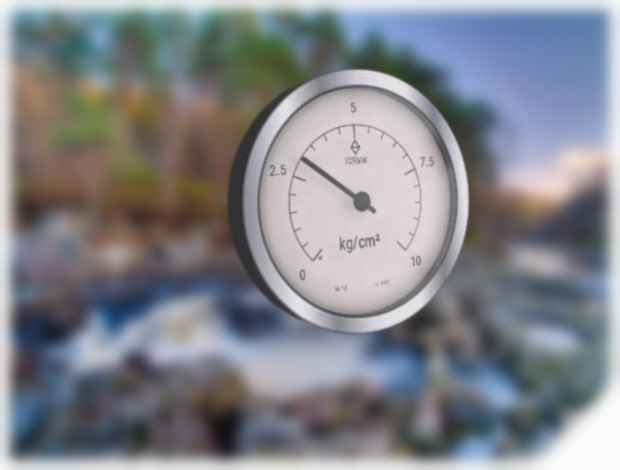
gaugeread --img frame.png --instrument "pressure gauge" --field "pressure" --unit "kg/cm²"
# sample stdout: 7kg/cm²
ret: 3kg/cm²
